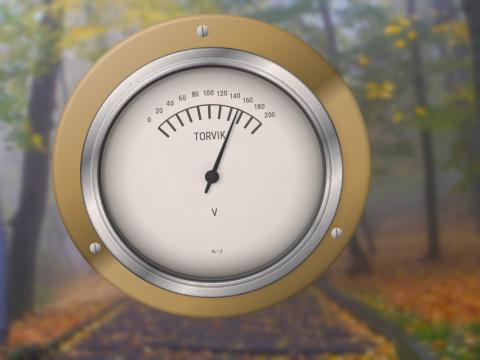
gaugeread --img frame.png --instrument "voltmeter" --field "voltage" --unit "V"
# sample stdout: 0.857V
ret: 150V
